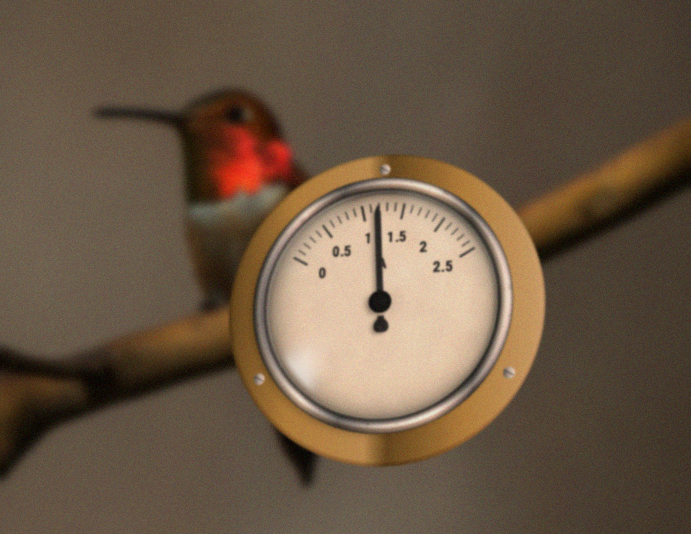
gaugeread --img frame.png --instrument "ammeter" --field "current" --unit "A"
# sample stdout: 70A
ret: 1.2A
